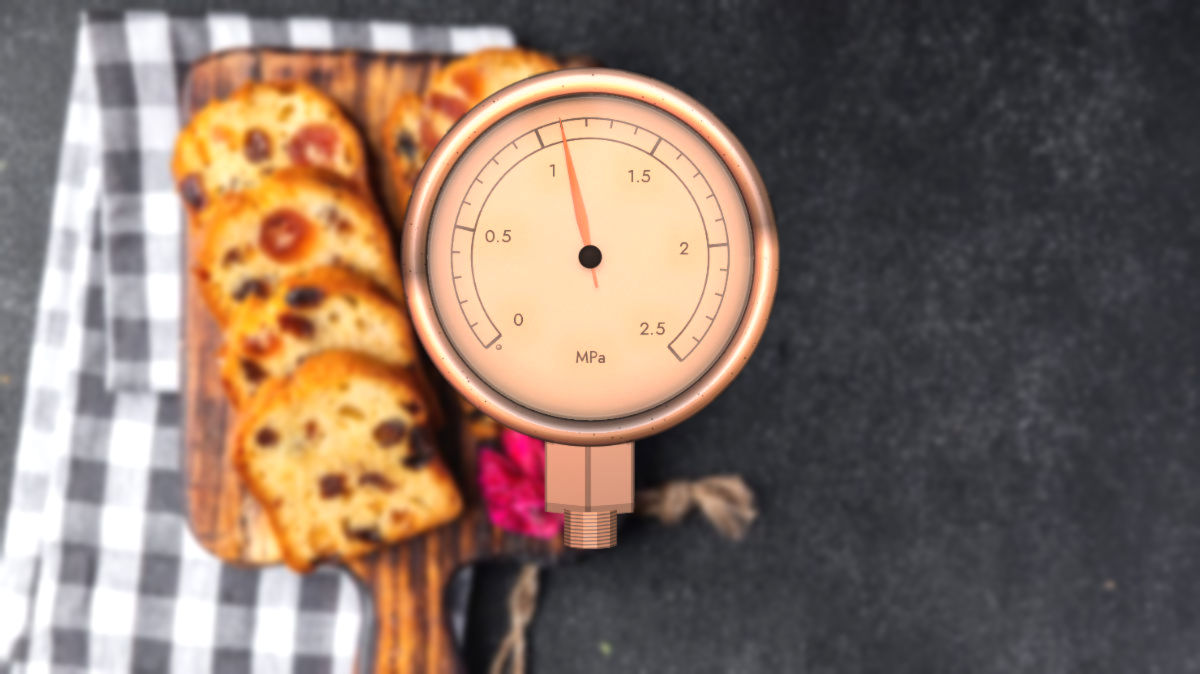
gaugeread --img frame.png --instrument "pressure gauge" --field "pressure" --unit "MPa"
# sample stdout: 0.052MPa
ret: 1.1MPa
